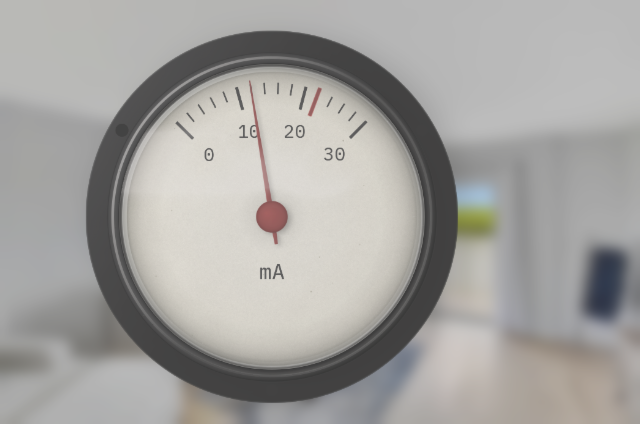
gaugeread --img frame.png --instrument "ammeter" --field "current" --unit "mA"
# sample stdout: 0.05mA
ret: 12mA
